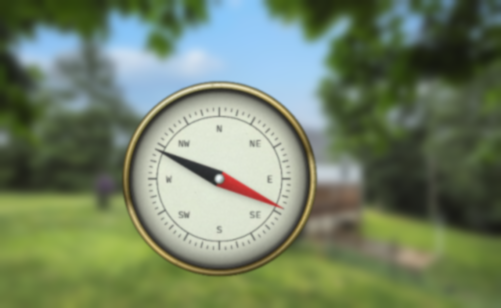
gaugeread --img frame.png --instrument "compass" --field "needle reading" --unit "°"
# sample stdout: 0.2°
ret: 115°
